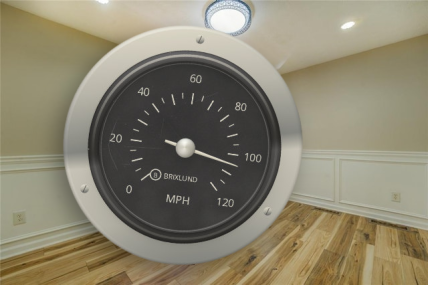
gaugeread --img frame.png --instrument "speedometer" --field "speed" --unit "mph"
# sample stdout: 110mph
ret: 105mph
